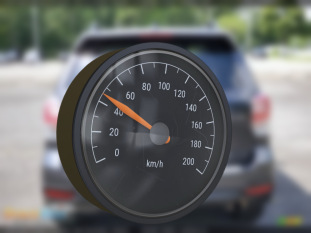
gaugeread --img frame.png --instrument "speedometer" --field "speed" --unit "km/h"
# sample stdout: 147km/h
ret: 45km/h
